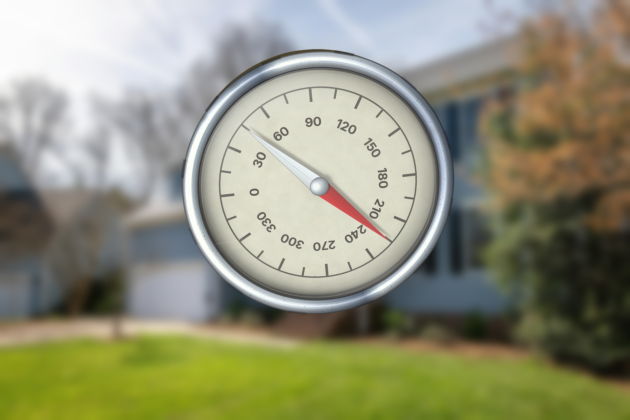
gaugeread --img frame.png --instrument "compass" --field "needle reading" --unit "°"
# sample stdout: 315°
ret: 225°
